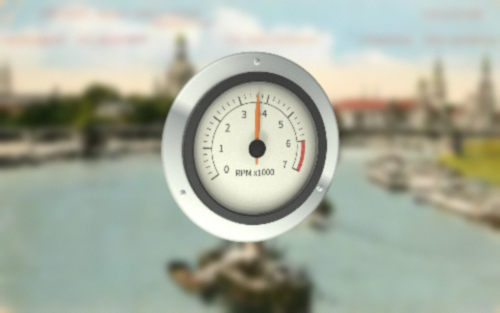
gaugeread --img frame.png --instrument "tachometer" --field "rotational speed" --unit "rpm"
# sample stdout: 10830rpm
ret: 3600rpm
